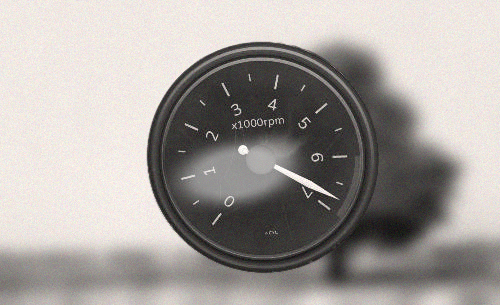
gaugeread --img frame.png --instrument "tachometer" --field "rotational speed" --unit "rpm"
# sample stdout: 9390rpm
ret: 6750rpm
